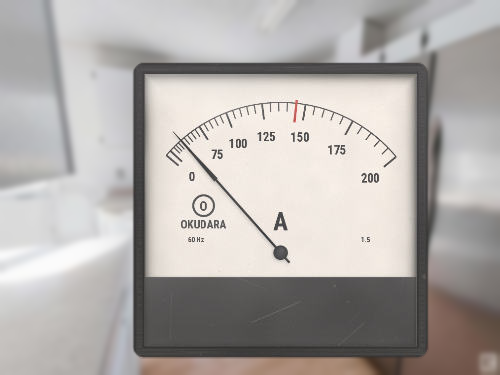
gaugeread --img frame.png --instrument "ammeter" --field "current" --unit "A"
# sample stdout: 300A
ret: 50A
